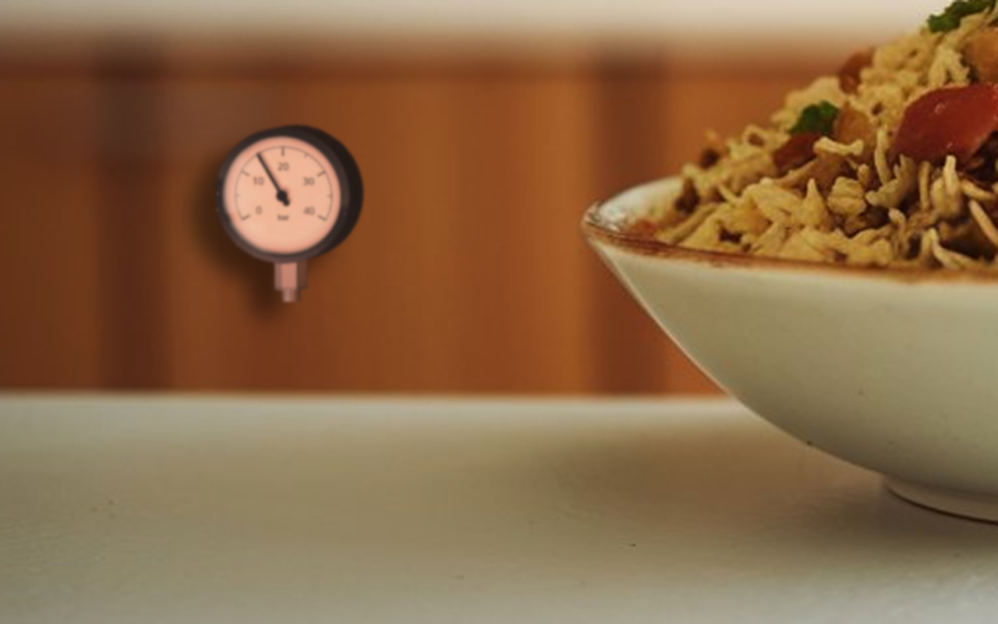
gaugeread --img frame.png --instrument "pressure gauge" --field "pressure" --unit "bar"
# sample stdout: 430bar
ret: 15bar
